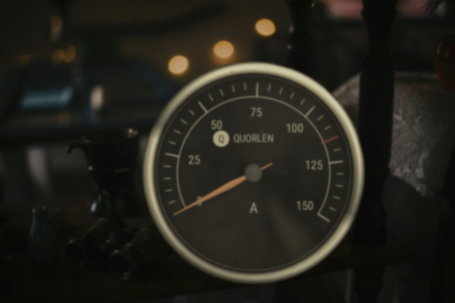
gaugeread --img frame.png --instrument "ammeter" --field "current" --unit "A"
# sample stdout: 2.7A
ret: 0A
